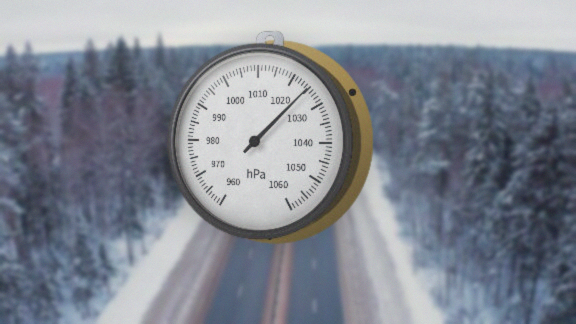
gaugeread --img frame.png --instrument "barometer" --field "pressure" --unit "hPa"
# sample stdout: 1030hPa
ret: 1025hPa
